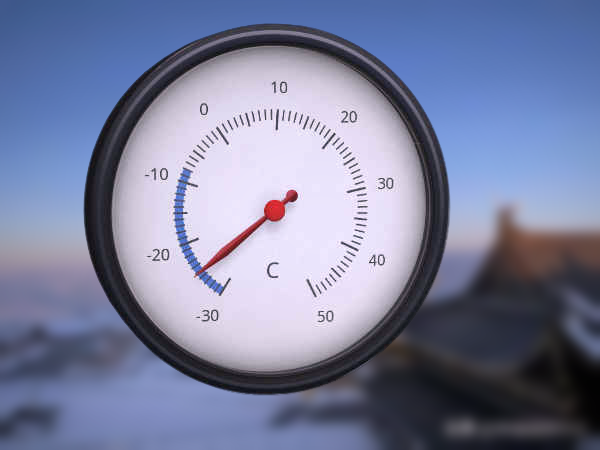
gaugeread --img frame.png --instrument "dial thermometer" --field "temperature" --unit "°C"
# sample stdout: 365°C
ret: -25°C
